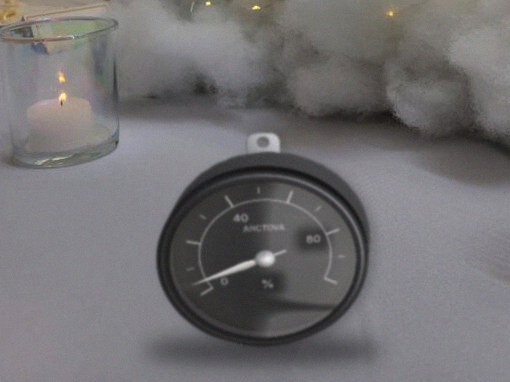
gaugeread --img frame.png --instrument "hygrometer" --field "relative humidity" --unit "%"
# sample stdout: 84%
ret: 5%
